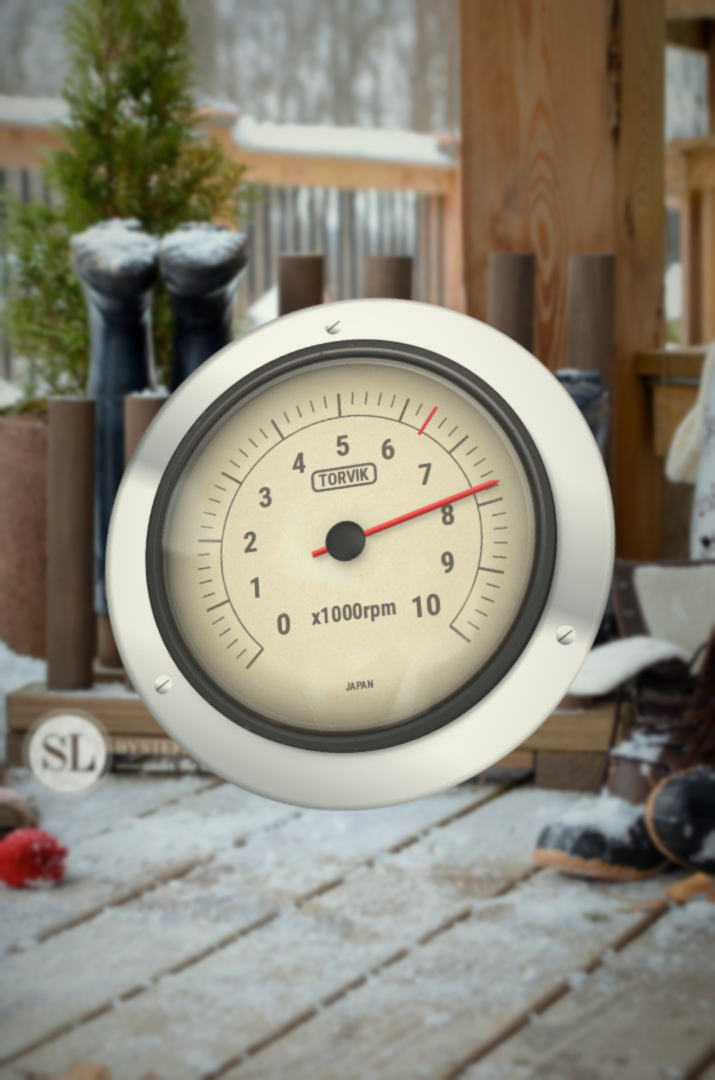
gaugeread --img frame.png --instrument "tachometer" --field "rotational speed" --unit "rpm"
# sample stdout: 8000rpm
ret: 7800rpm
